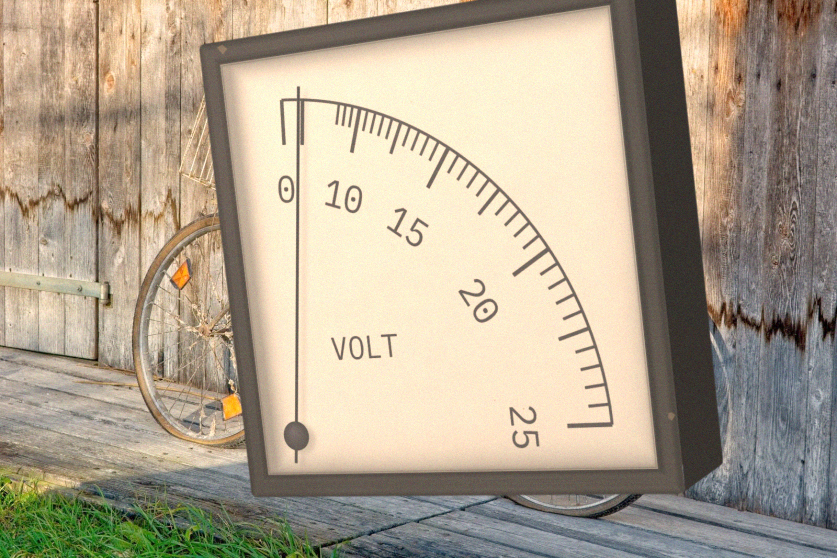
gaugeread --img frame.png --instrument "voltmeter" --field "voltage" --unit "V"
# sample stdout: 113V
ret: 5V
